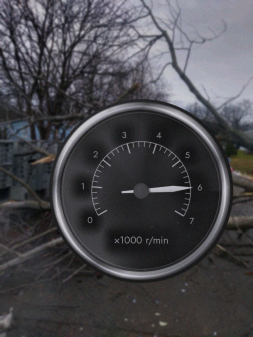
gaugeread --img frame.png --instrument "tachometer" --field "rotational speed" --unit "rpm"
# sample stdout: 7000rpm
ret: 6000rpm
